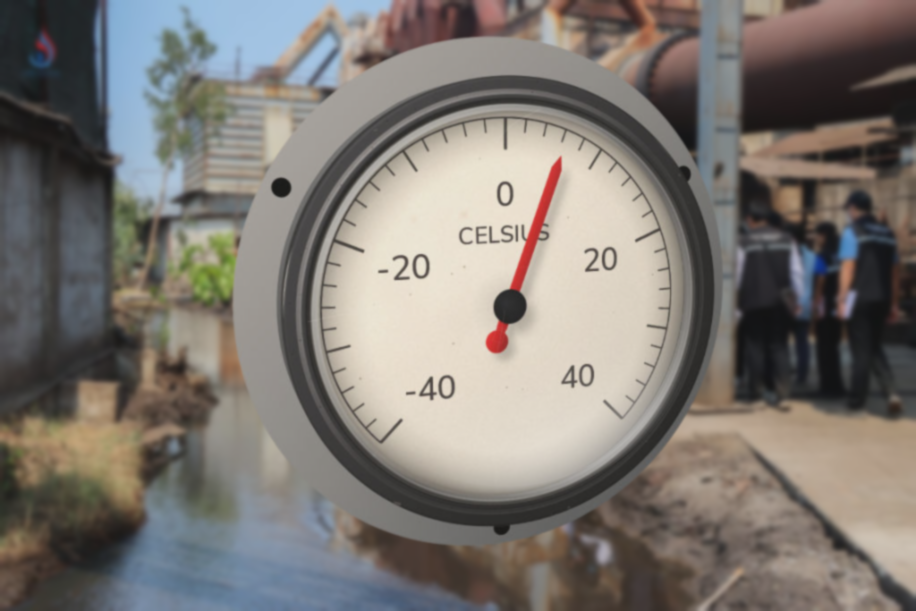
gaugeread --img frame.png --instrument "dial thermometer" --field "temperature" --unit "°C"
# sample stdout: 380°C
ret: 6°C
